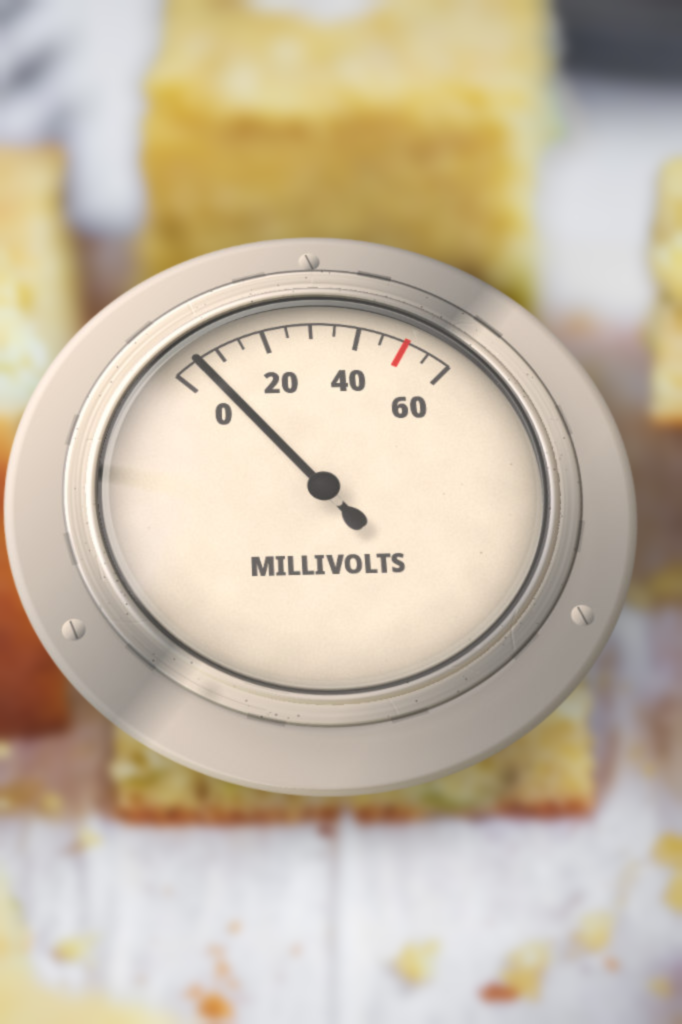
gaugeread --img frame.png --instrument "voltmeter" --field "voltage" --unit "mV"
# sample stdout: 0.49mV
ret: 5mV
